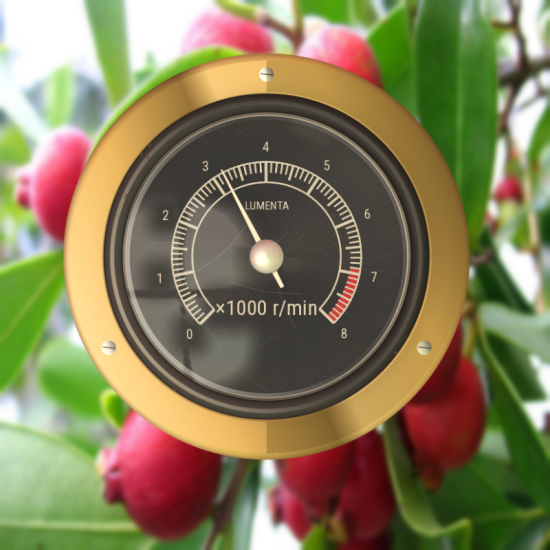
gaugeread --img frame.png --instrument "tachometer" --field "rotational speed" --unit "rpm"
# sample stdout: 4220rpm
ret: 3200rpm
